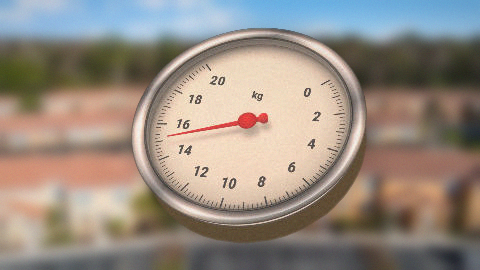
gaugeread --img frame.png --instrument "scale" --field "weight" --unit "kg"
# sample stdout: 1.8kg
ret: 15kg
